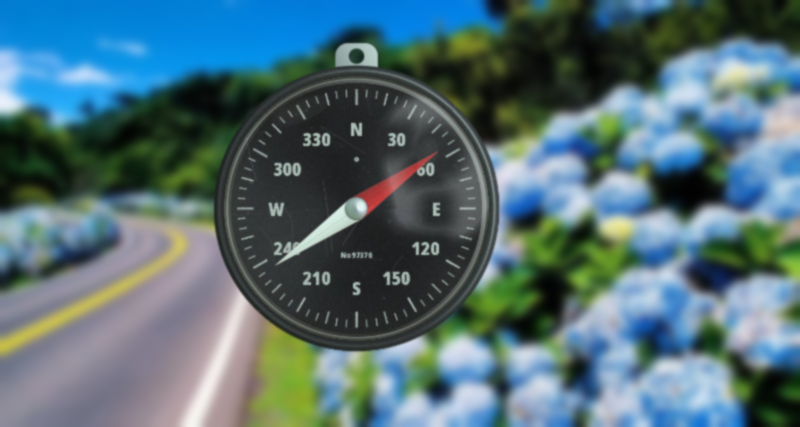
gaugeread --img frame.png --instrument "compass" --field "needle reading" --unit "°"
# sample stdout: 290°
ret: 55°
